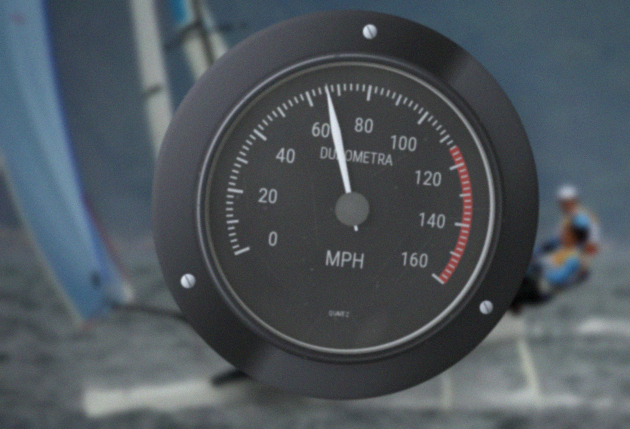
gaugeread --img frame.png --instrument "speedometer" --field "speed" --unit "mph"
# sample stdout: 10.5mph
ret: 66mph
